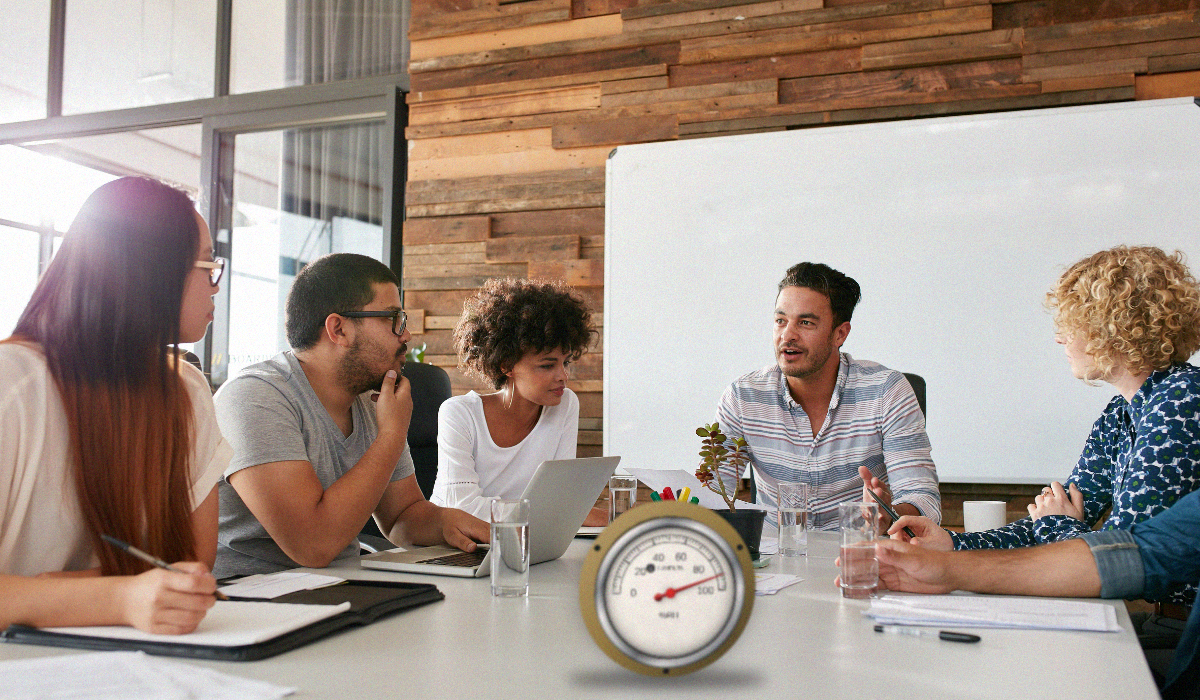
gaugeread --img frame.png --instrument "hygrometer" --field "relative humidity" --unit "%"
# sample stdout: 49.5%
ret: 90%
